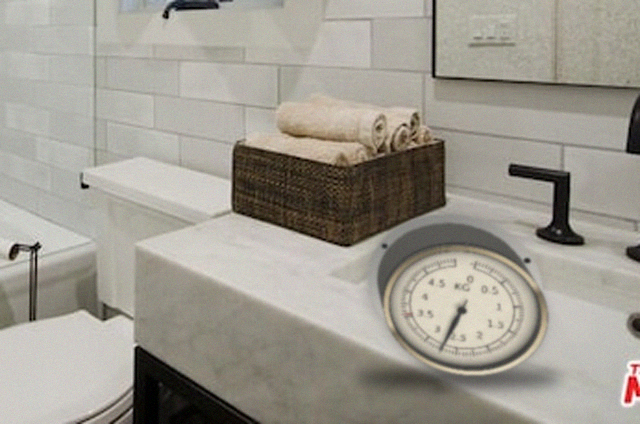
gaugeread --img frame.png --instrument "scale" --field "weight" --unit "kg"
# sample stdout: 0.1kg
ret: 2.75kg
